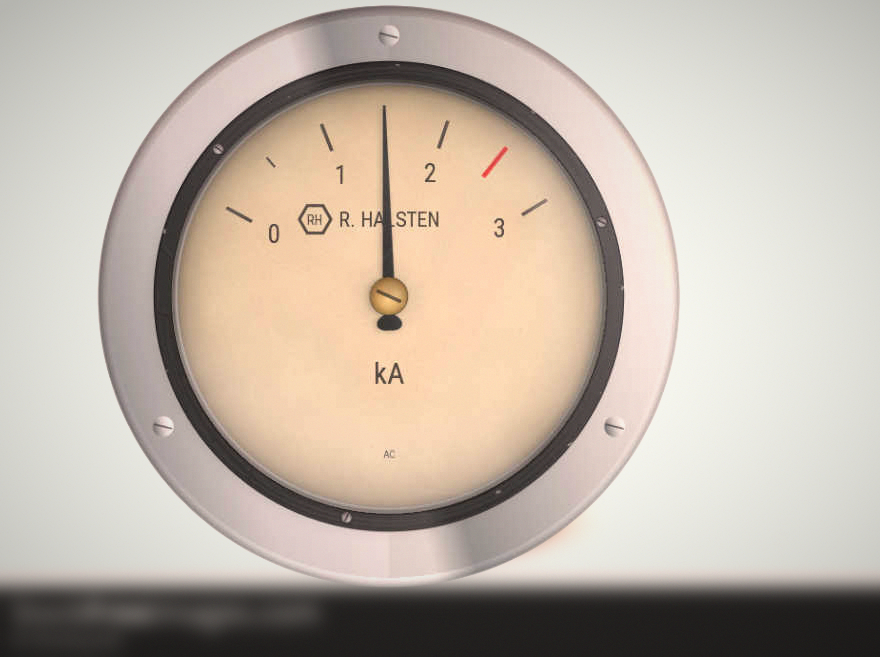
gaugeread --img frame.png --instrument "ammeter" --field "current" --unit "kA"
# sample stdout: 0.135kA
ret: 1.5kA
